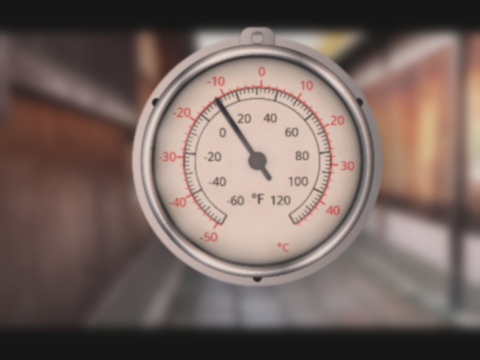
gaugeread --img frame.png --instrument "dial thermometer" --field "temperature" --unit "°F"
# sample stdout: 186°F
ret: 10°F
